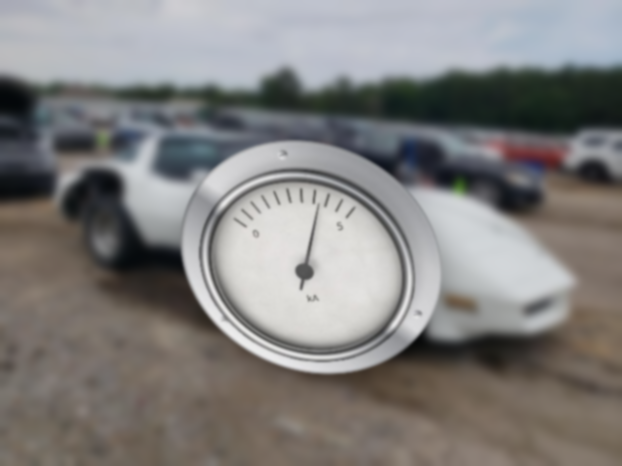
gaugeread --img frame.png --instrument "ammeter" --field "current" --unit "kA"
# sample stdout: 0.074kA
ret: 3.75kA
